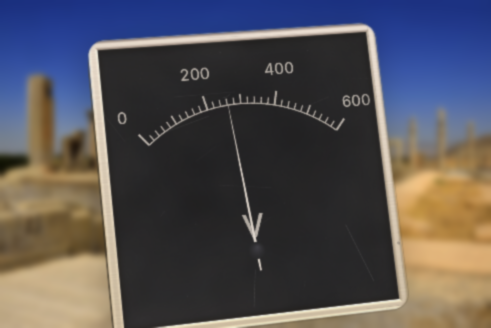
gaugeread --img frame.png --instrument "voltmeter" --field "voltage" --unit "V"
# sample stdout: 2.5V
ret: 260V
